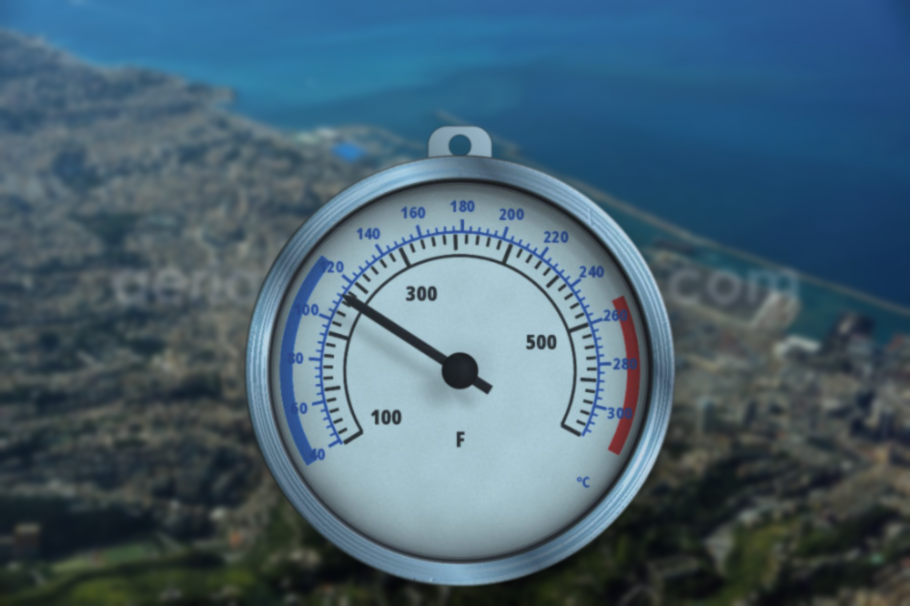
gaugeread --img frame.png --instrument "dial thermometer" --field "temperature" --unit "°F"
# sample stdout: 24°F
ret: 235°F
